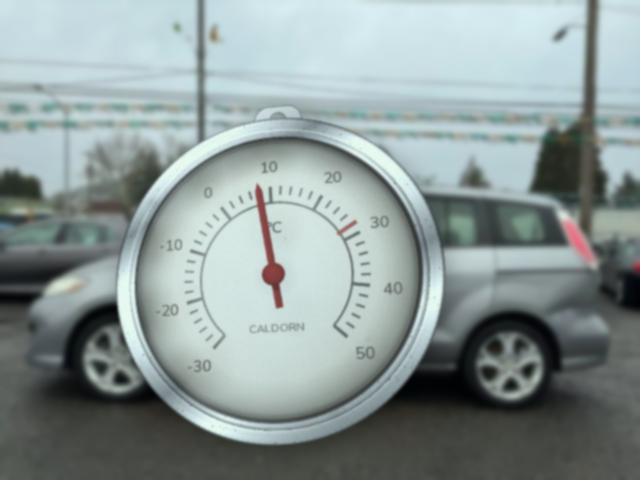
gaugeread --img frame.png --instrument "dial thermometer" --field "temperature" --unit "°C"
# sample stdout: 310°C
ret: 8°C
